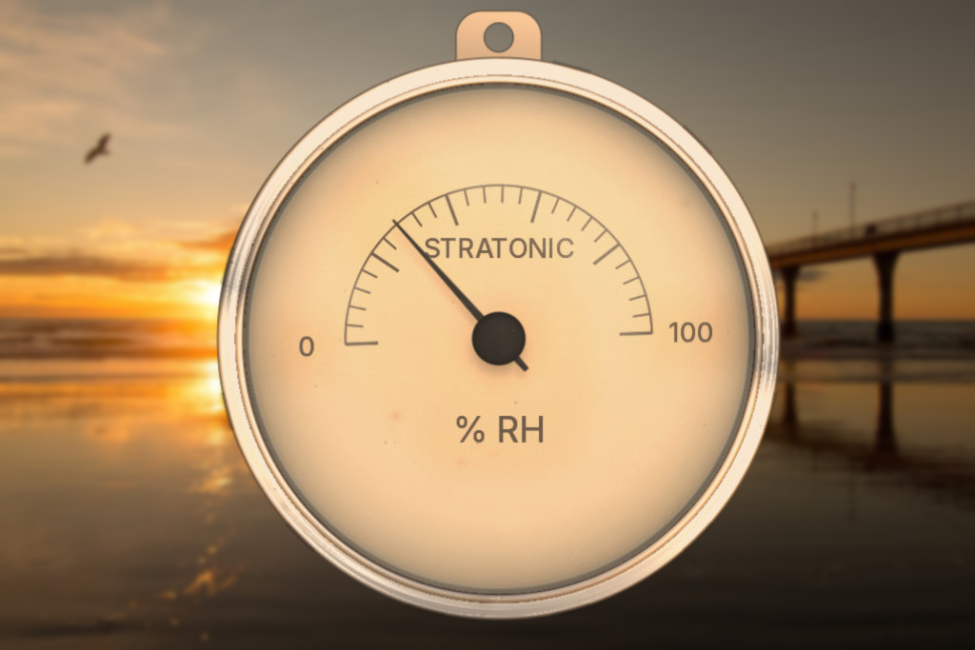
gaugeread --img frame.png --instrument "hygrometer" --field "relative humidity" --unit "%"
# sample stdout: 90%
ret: 28%
